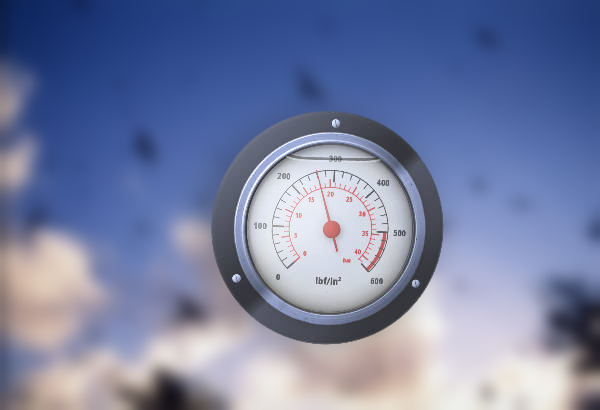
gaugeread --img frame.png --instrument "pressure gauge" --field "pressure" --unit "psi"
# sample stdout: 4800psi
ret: 260psi
